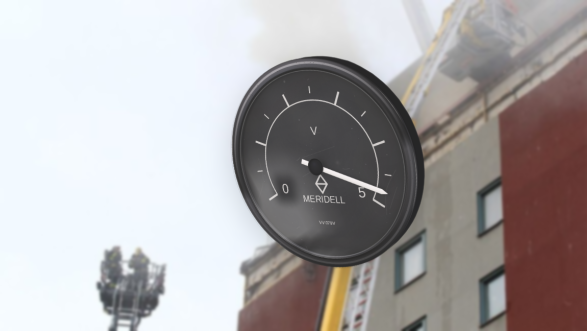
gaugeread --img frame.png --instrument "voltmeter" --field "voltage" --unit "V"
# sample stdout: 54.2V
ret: 4.75V
